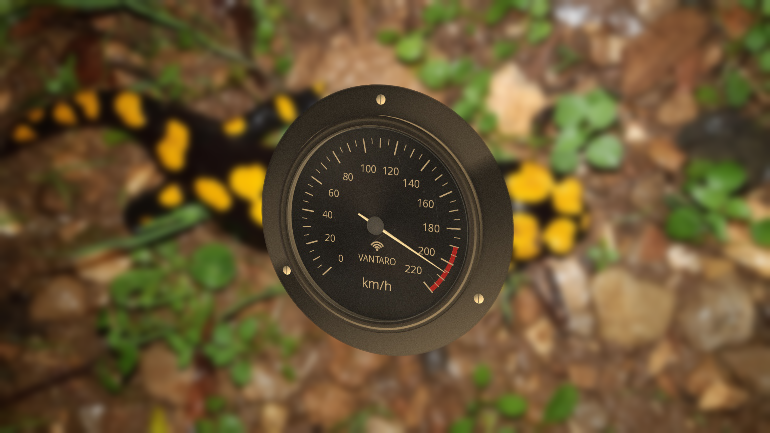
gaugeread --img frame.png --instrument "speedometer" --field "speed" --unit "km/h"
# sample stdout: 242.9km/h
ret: 205km/h
